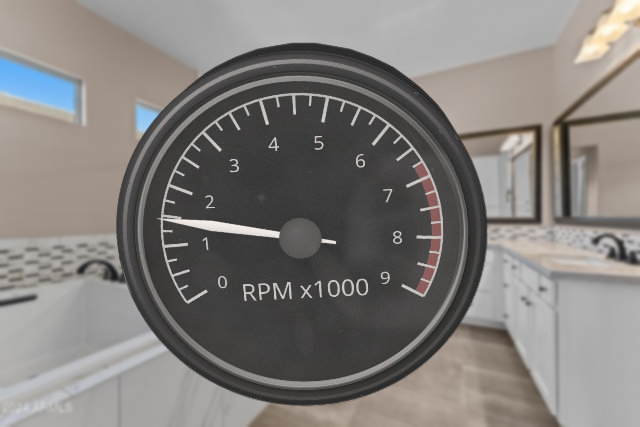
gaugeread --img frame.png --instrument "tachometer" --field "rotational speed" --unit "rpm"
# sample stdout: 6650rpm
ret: 1500rpm
